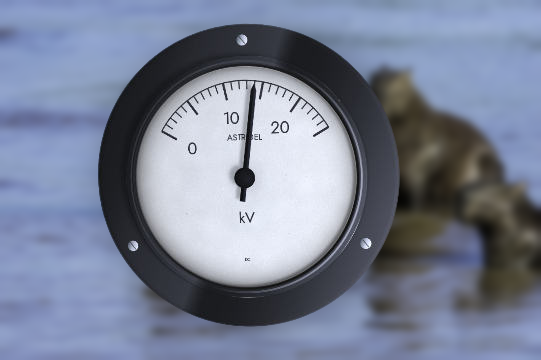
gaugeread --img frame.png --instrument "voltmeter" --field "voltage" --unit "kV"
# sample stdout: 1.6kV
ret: 14kV
